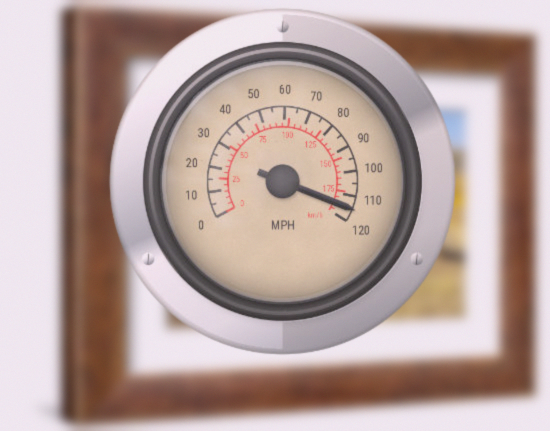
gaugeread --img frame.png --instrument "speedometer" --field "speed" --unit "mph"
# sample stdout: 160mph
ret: 115mph
